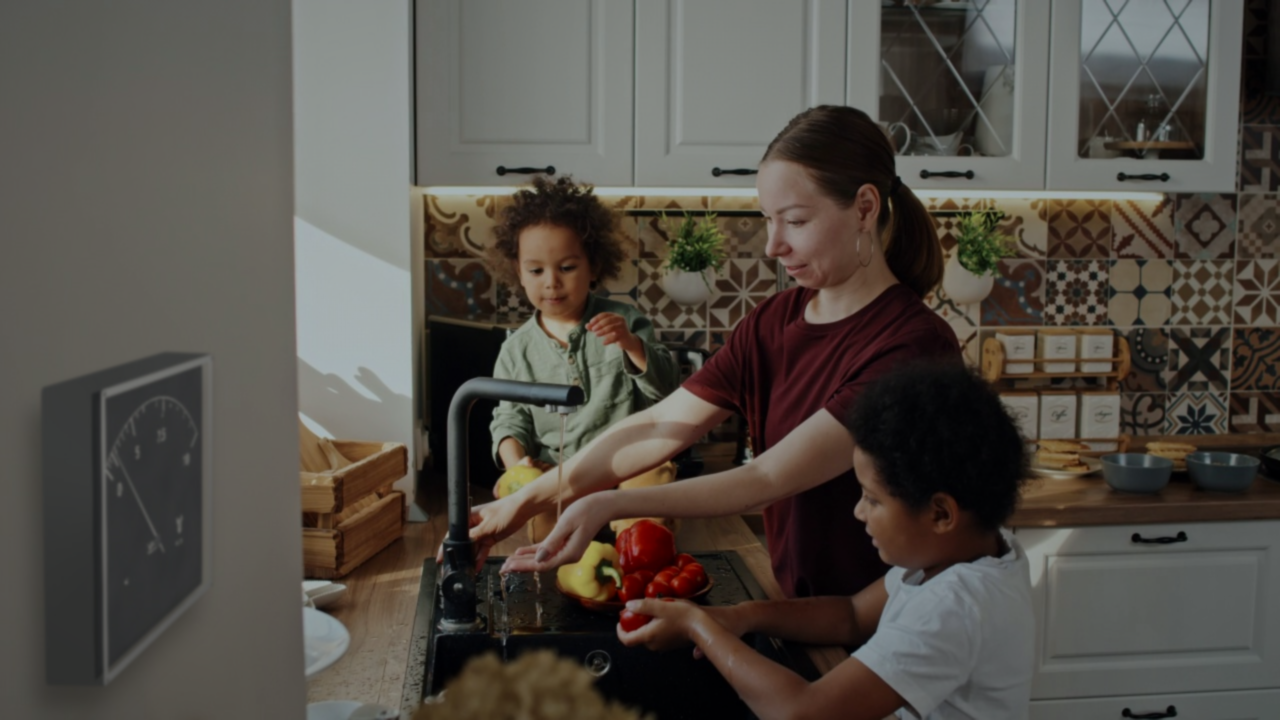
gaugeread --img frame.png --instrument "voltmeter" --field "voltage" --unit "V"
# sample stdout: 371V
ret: 2.5V
